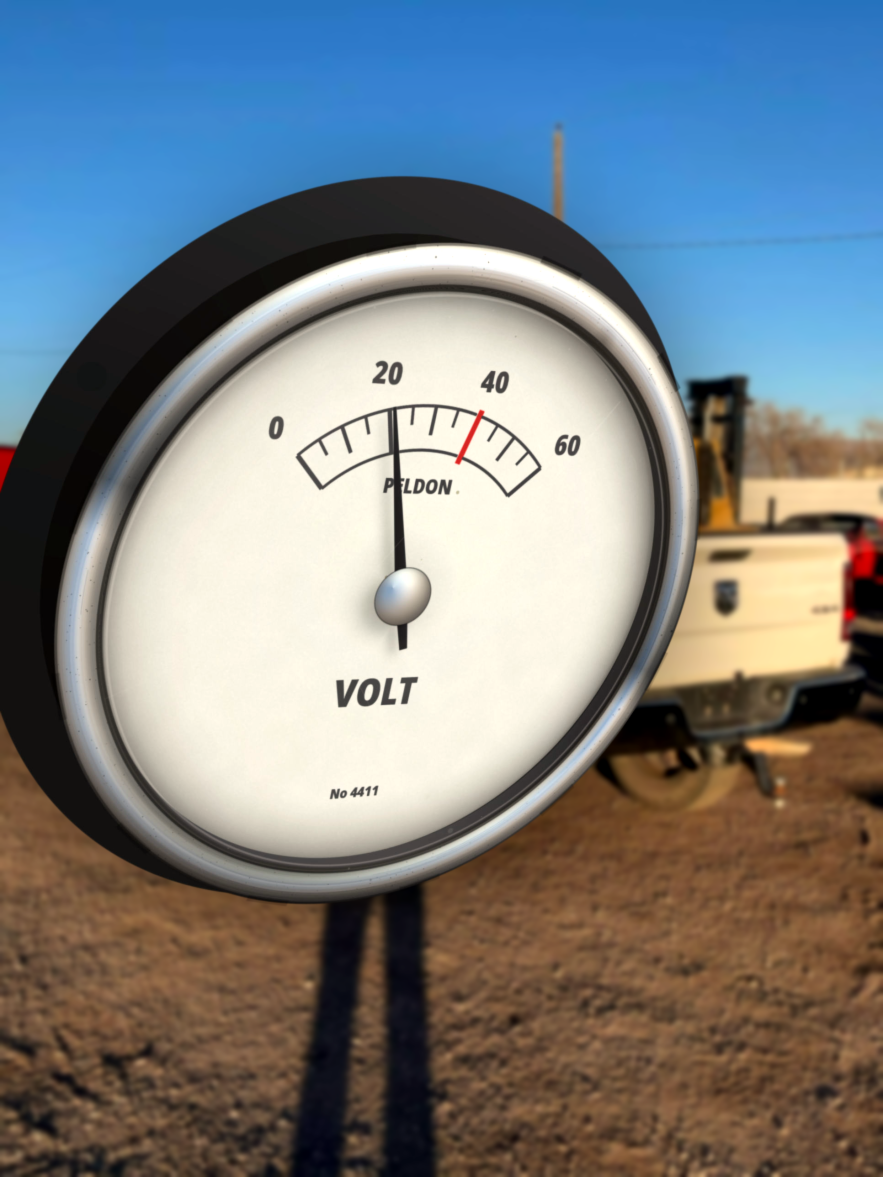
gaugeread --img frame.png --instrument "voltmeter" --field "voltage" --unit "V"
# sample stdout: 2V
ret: 20V
